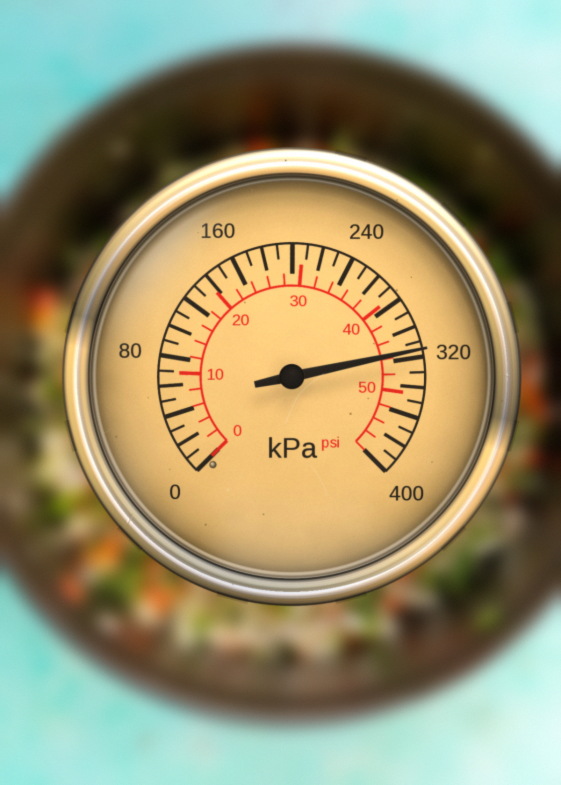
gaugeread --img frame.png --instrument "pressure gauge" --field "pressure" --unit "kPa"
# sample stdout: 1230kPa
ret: 315kPa
